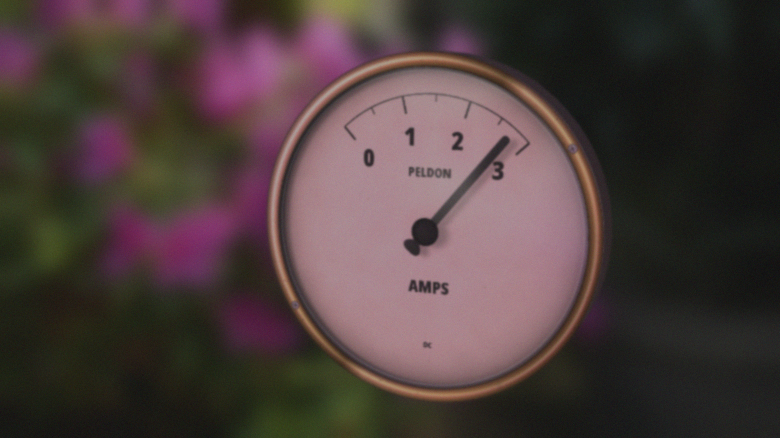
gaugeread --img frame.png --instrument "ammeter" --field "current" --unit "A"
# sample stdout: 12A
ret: 2.75A
